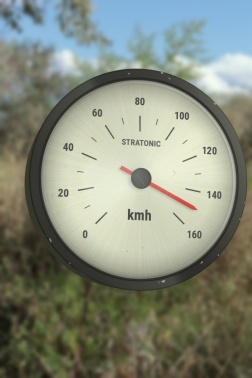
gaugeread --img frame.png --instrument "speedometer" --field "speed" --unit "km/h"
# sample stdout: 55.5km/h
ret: 150km/h
